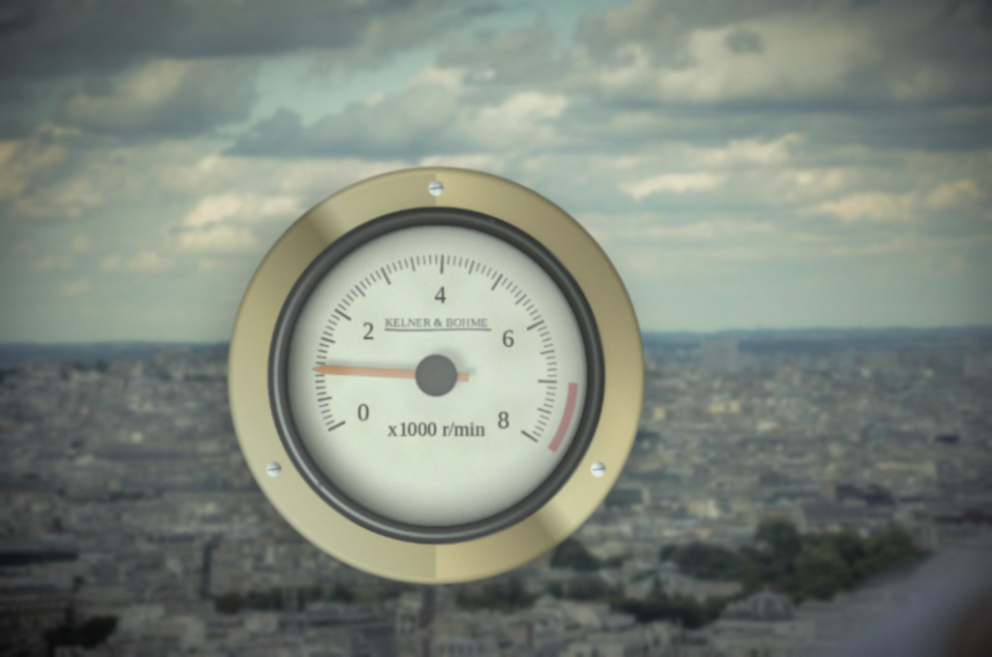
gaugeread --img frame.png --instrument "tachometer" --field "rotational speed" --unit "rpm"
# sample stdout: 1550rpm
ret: 1000rpm
